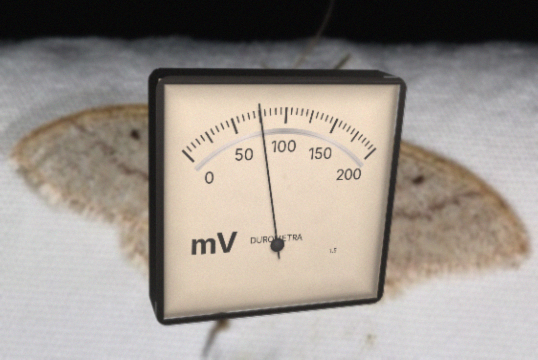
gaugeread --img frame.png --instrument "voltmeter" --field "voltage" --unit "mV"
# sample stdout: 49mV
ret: 75mV
